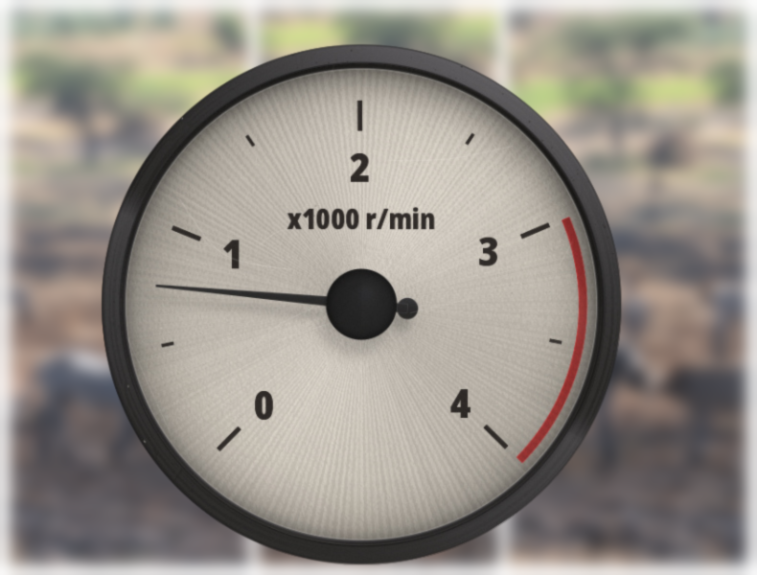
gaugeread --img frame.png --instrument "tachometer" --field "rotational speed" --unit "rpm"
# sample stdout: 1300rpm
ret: 750rpm
